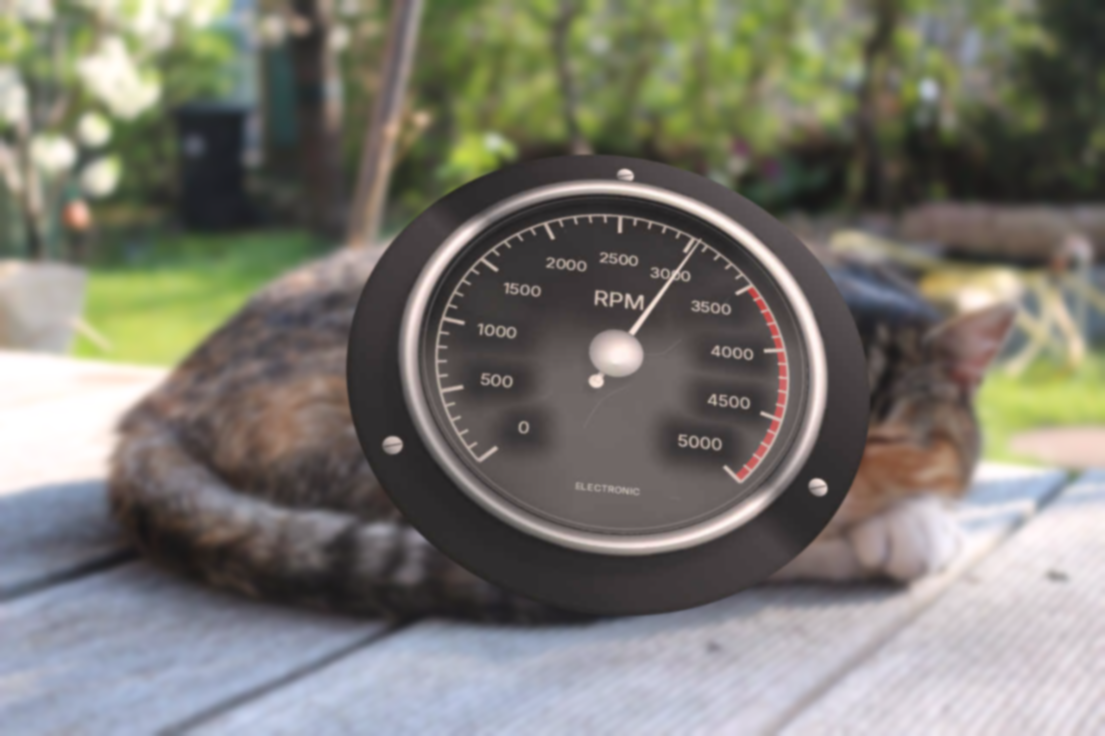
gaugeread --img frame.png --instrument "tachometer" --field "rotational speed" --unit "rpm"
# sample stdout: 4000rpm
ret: 3050rpm
